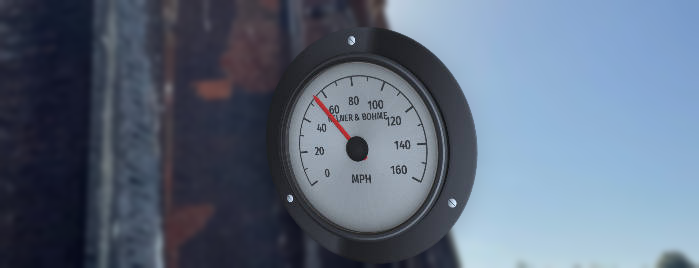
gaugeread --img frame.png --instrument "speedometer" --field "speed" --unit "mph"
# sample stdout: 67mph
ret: 55mph
